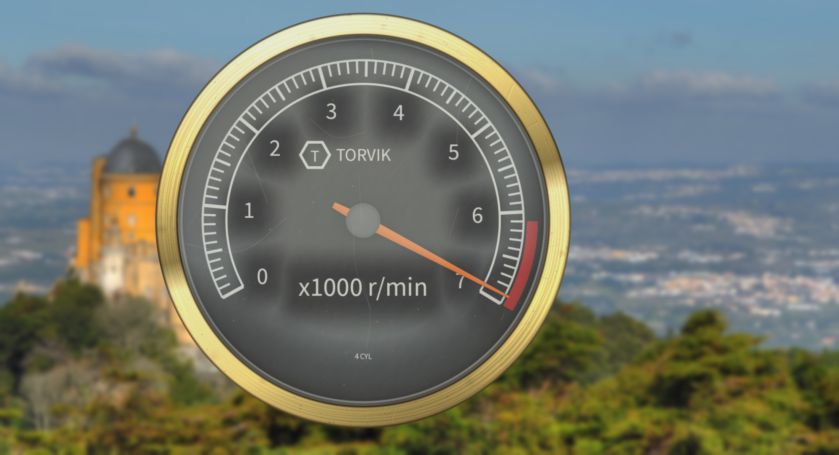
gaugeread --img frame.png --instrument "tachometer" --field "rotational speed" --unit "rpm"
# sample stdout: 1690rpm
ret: 6900rpm
